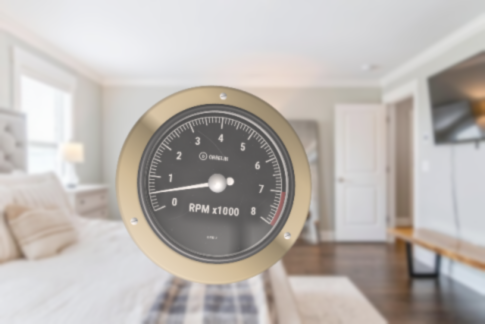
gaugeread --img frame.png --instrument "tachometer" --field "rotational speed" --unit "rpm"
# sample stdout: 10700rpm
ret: 500rpm
